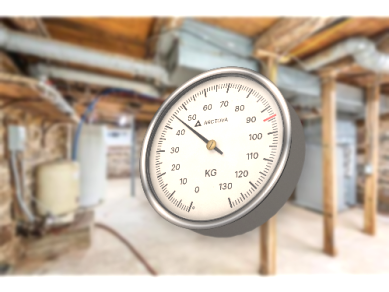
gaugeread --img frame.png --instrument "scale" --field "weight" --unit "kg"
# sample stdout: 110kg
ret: 45kg
